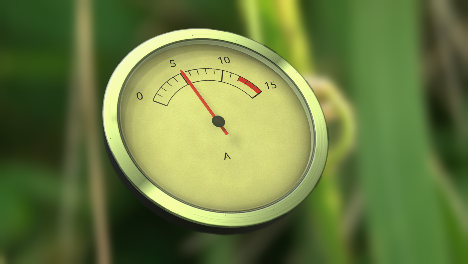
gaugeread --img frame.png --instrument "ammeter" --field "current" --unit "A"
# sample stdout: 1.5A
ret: 5A
